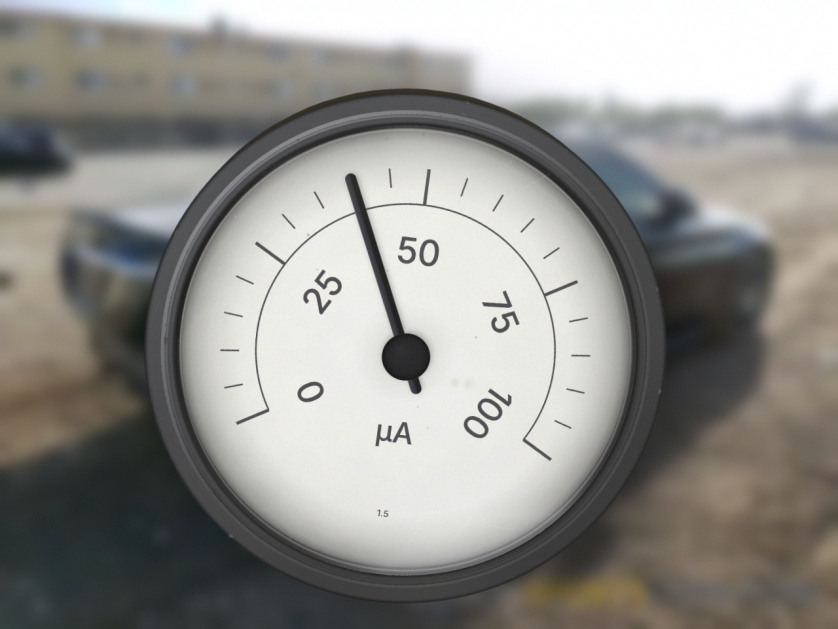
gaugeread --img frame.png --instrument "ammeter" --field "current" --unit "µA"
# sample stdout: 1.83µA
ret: 40µA
